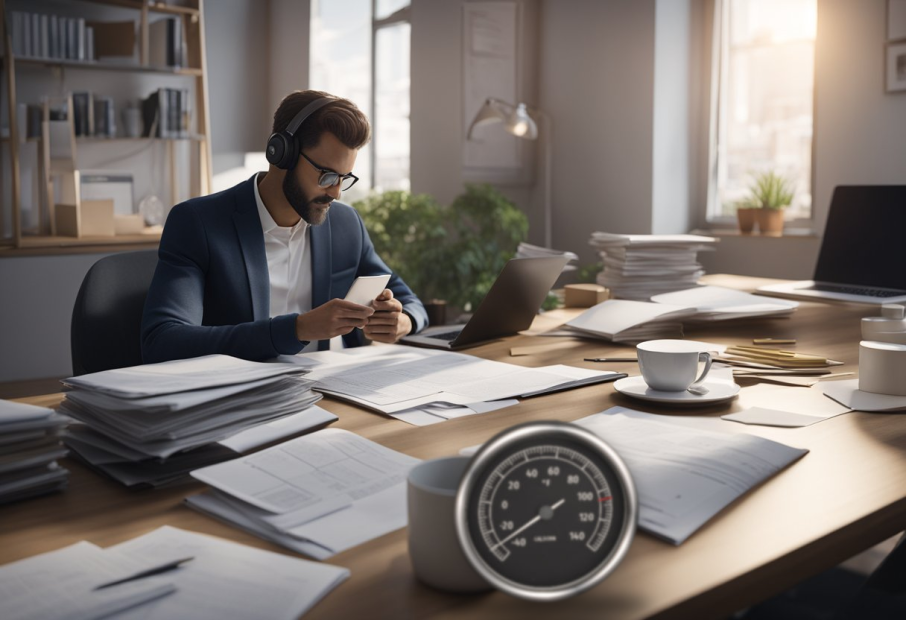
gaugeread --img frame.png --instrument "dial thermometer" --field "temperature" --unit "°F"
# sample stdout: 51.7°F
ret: -30°F
